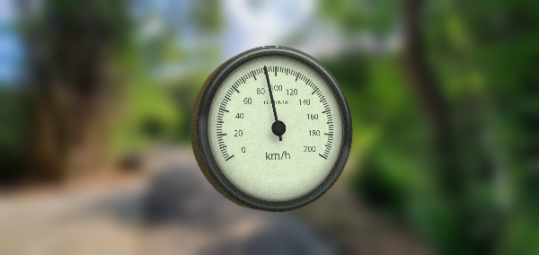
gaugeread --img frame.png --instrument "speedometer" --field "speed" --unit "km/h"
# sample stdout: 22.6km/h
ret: 90km/h
